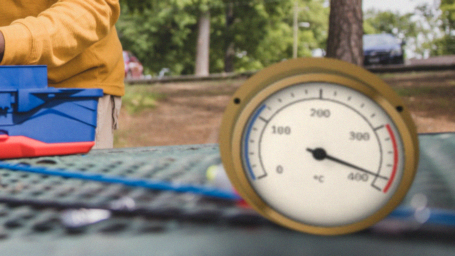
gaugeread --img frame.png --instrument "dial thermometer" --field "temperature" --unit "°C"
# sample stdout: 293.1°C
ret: 380°C
